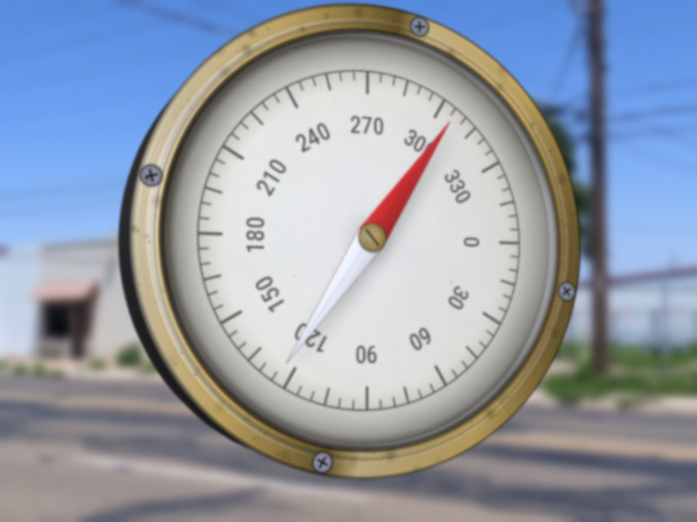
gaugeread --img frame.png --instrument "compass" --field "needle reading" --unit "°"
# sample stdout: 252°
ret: 305°
